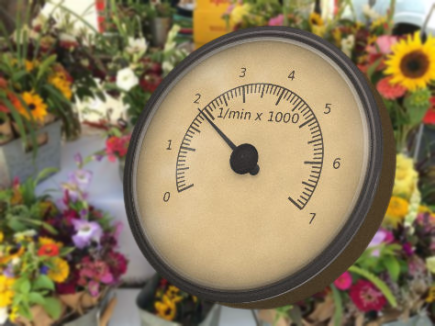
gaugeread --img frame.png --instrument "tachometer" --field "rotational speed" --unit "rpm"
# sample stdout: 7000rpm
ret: 1900rpm
